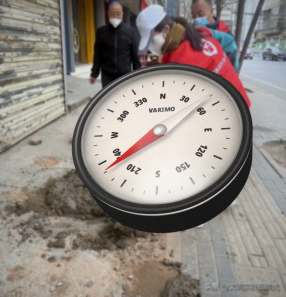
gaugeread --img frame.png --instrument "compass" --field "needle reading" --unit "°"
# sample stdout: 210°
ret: 230°
